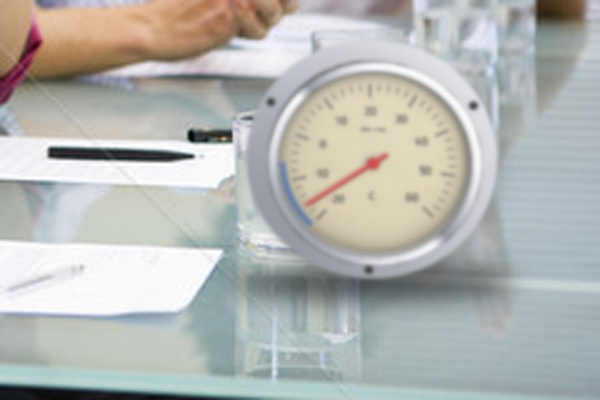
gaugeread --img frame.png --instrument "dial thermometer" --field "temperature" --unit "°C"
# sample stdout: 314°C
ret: -16°C
